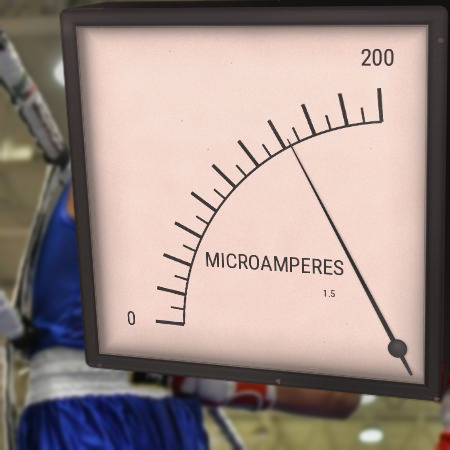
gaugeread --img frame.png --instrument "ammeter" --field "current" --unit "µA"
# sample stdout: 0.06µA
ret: 145µA
